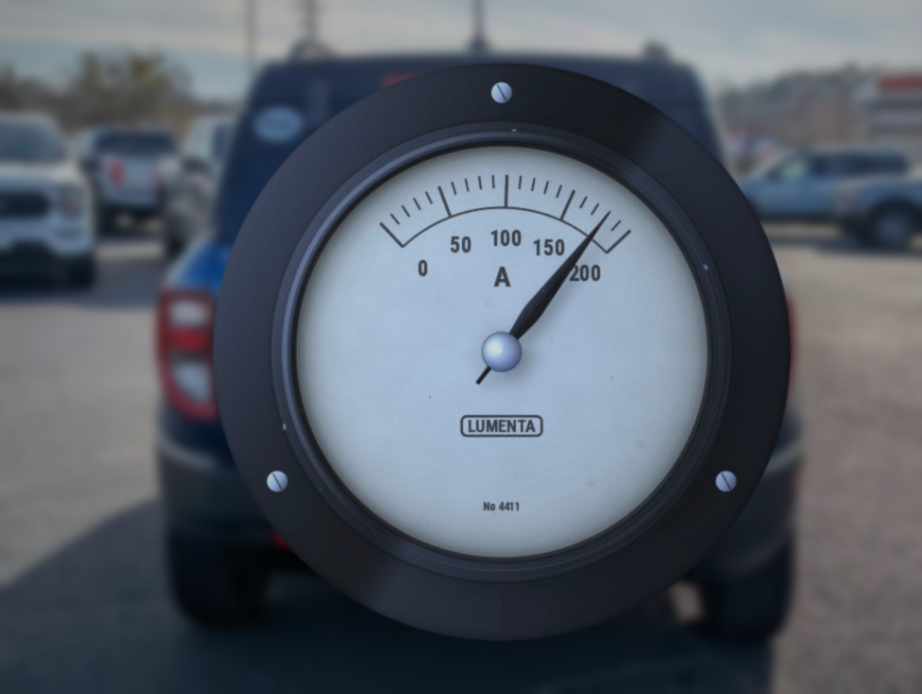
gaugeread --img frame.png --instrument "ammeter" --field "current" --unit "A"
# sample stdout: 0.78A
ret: 180A
